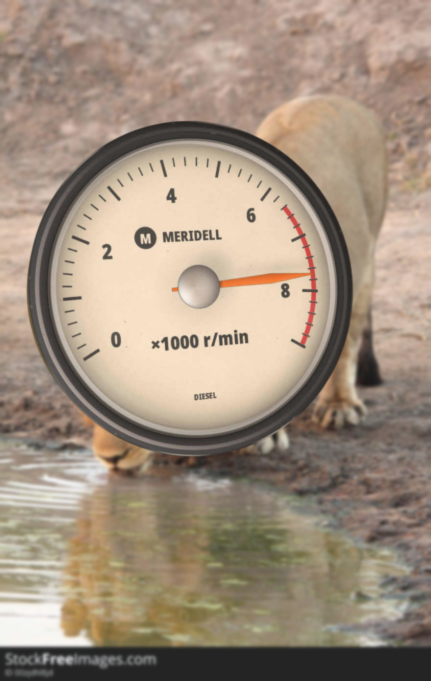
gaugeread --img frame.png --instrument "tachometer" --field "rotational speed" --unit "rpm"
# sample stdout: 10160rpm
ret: 7700rpm
